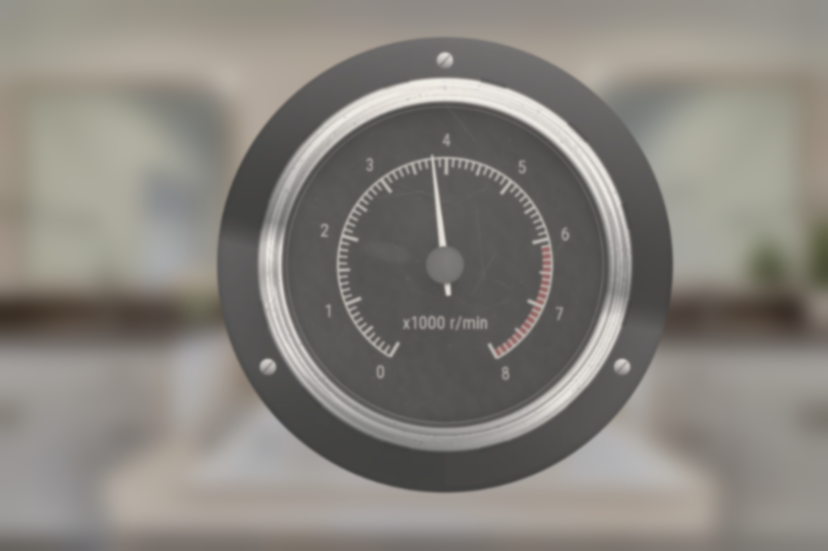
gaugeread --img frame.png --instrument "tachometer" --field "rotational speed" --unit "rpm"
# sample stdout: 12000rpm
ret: 3800rpm
